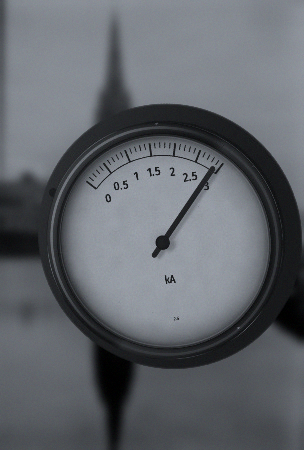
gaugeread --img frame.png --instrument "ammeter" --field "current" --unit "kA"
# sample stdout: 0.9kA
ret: 2.9kA
